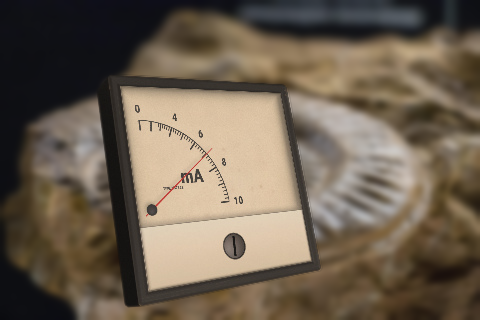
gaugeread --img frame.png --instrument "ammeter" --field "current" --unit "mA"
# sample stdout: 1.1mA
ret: 7mA
